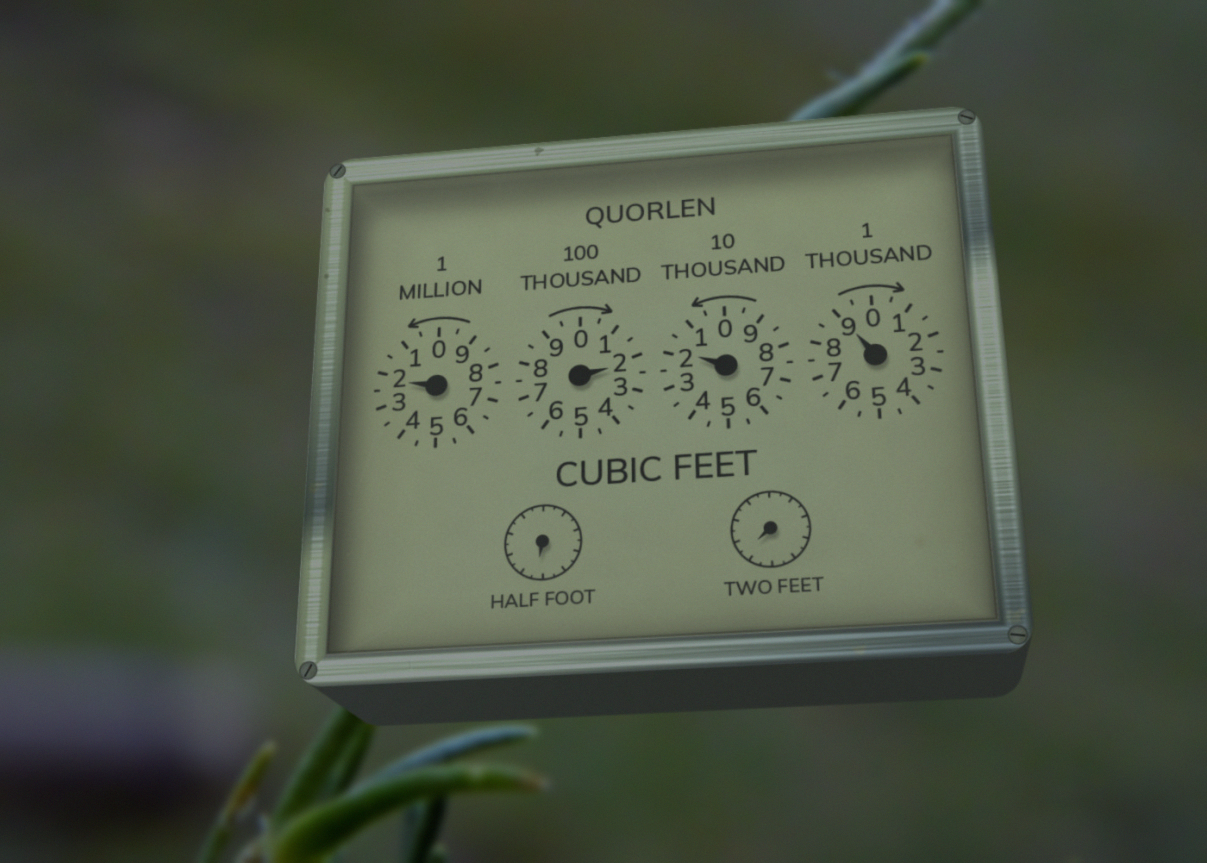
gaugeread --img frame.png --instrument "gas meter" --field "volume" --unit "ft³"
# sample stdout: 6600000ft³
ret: 221900ft³
